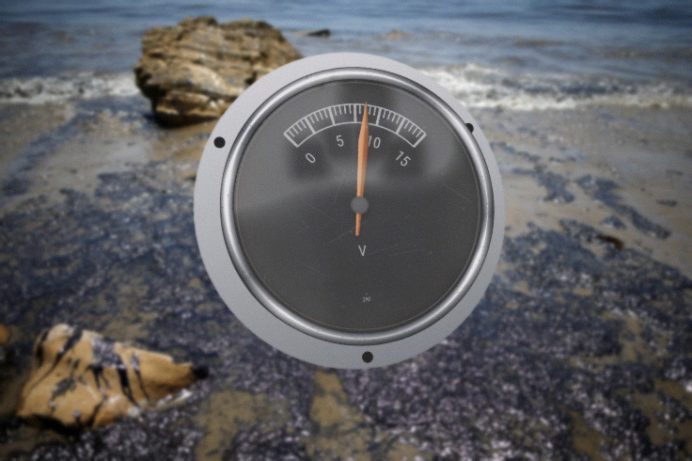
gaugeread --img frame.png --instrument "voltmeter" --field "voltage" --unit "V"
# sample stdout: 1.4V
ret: 8.5V
